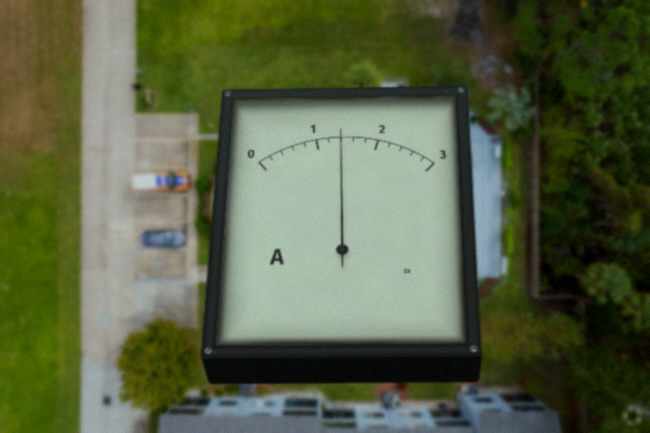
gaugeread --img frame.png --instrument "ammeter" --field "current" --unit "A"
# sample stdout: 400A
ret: 1.4A
